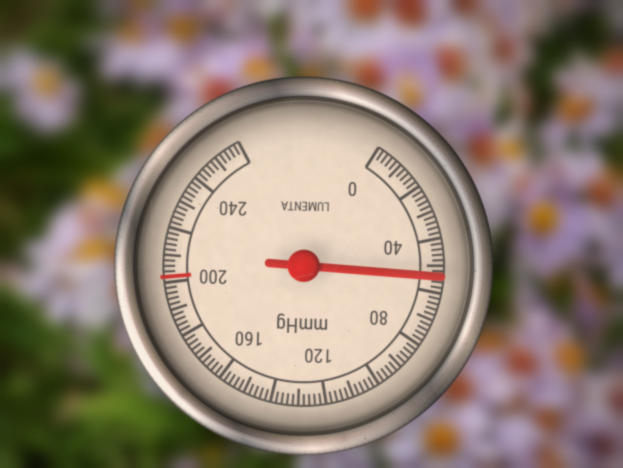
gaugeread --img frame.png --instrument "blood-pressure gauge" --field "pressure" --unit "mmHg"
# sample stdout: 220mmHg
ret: 54mmHg
